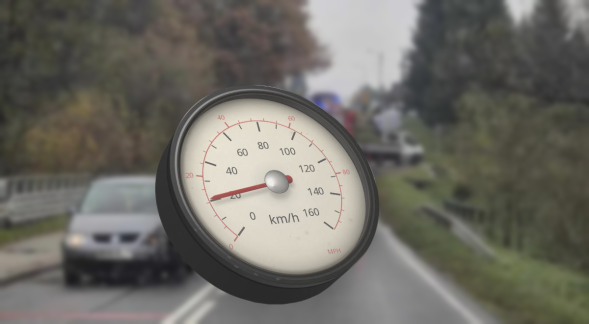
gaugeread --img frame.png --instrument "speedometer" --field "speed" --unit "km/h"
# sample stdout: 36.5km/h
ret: 20km/h
